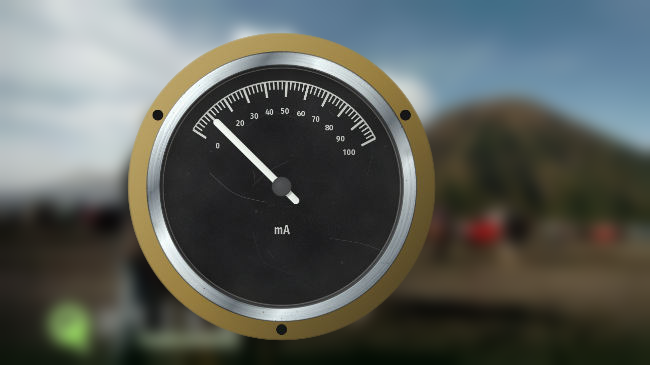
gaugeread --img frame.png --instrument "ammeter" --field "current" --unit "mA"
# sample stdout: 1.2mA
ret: 10mA
